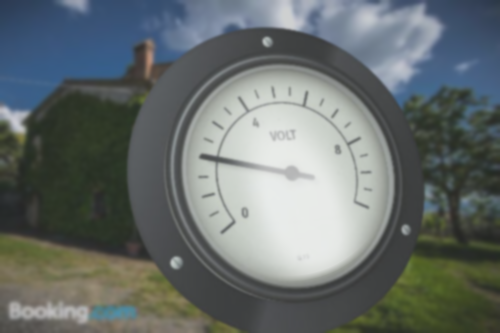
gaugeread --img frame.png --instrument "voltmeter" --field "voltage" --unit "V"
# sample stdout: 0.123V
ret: 2V
